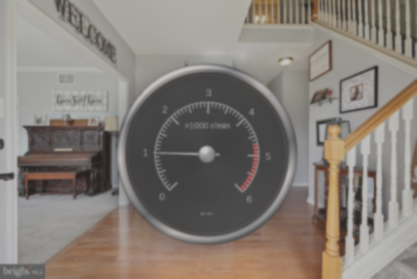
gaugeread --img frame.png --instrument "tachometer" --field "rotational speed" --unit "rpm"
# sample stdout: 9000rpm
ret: 1000rpm
